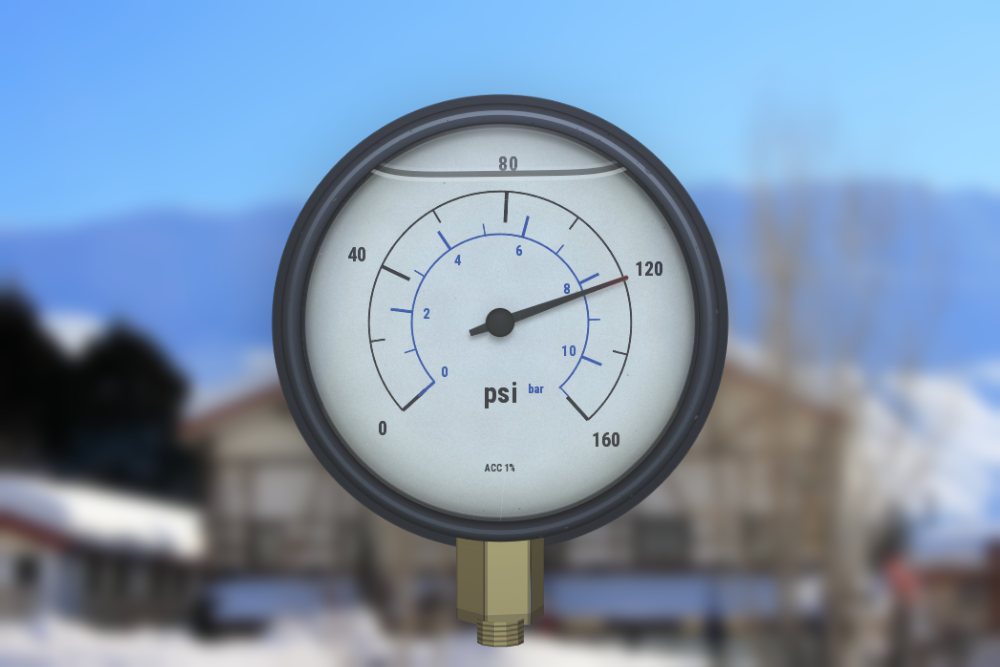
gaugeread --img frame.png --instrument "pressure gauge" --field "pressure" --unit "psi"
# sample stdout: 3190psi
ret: 120psi
